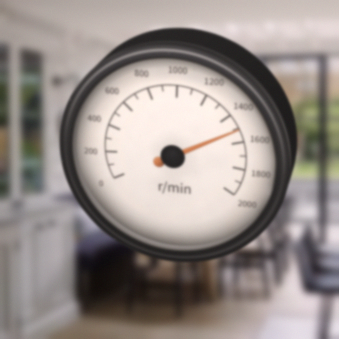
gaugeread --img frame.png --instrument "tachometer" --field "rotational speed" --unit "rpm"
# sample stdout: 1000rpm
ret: 1500rpm
